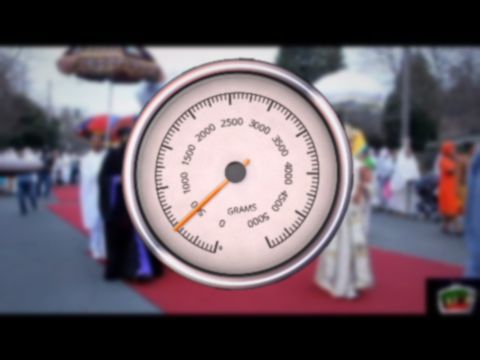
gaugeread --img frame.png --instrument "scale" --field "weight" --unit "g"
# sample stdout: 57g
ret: 500g
